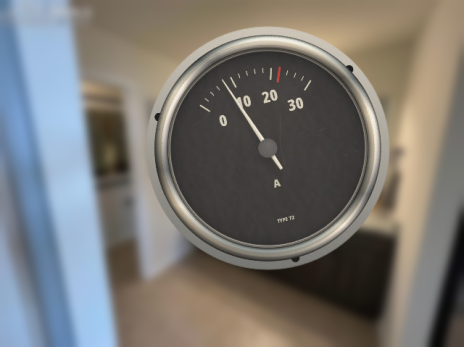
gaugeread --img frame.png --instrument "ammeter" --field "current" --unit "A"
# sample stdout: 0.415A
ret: 8A
